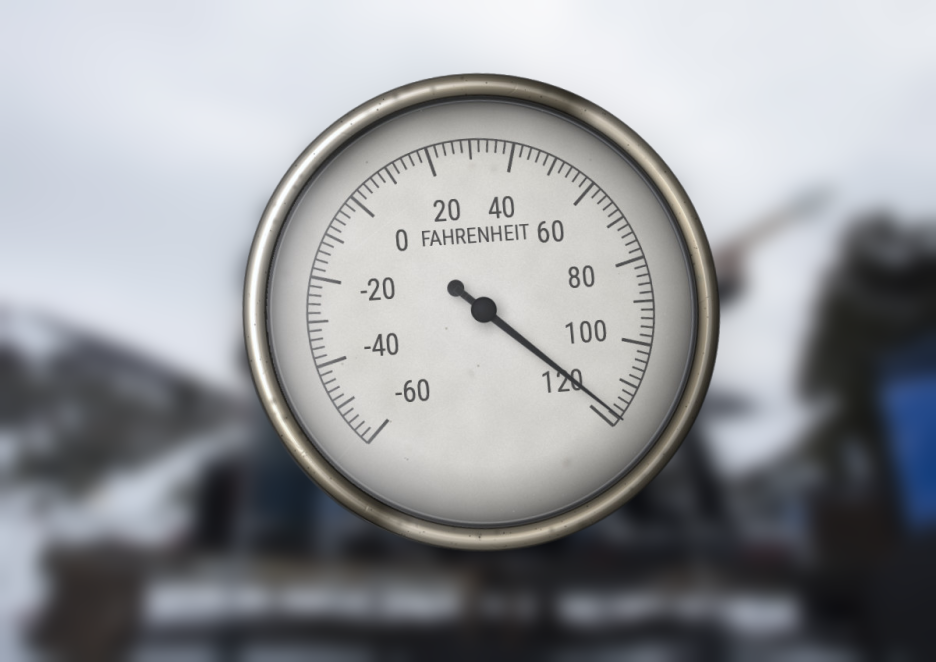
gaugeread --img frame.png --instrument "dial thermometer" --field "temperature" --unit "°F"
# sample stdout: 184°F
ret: 118°F
